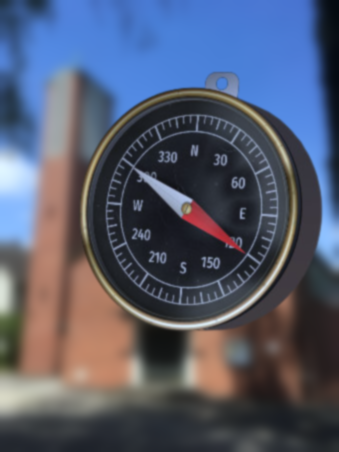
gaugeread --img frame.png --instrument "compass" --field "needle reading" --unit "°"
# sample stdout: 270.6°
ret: 120°
